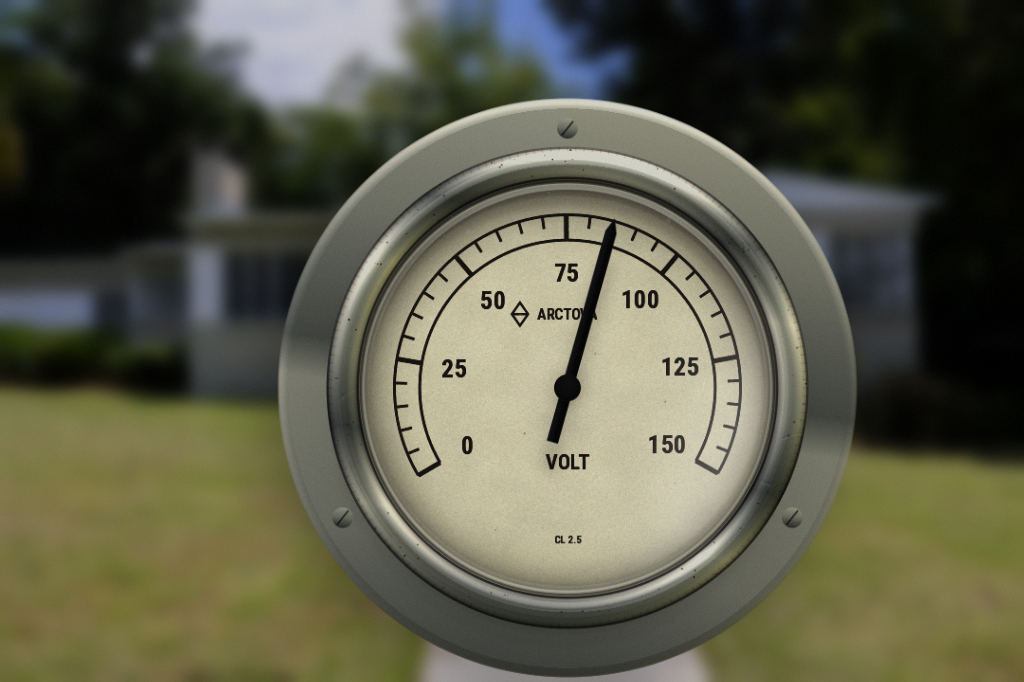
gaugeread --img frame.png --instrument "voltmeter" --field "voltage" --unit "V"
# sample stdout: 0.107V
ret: 85V
